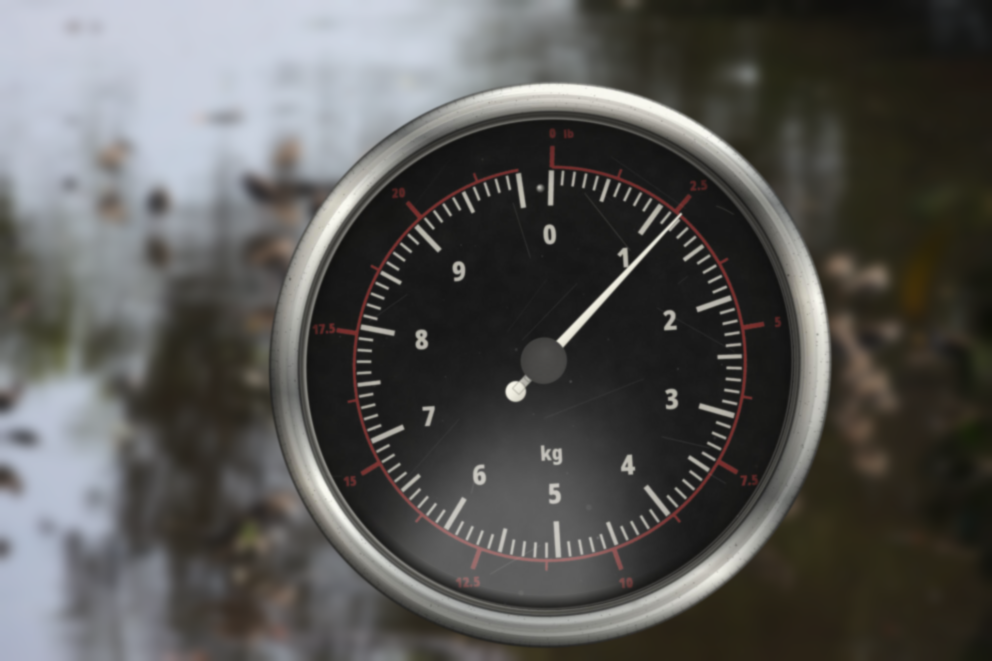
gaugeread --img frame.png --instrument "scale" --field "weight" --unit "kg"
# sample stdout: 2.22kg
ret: 1.2kg
